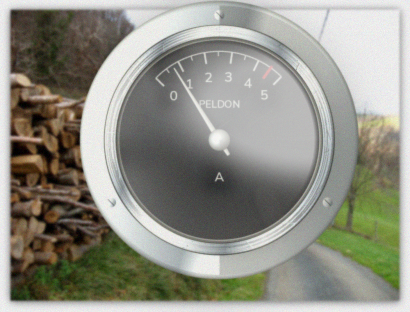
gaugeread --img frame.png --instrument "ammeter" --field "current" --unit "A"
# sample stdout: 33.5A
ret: 0.75A
